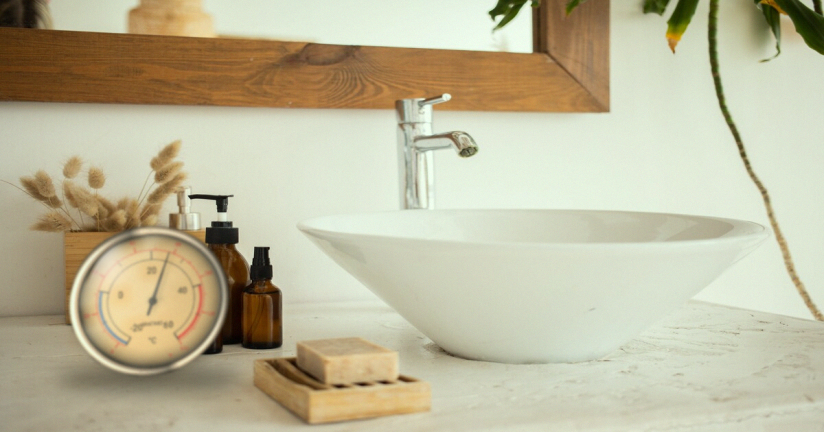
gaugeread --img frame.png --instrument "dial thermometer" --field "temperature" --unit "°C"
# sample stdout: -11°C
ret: 25°C
